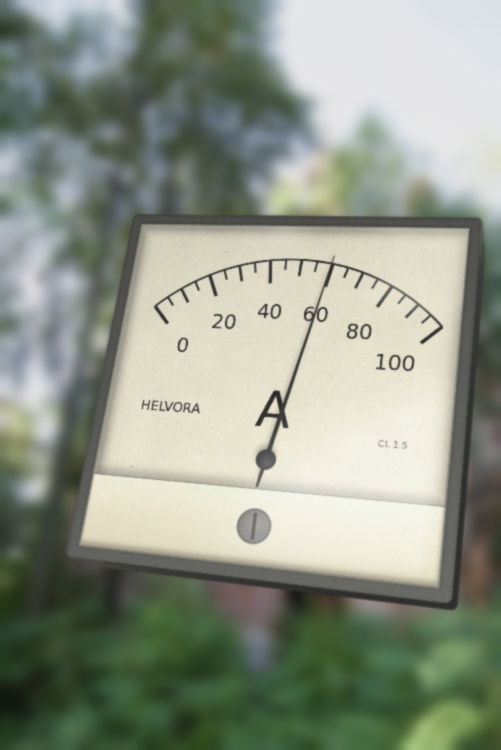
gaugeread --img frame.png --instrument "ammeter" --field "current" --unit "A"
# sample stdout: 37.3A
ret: 60A
